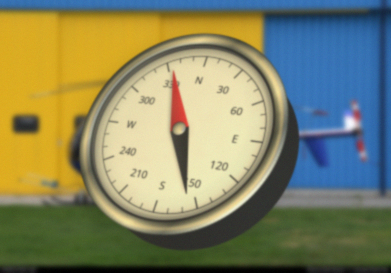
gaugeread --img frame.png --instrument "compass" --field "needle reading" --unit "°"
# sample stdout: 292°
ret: 335°
